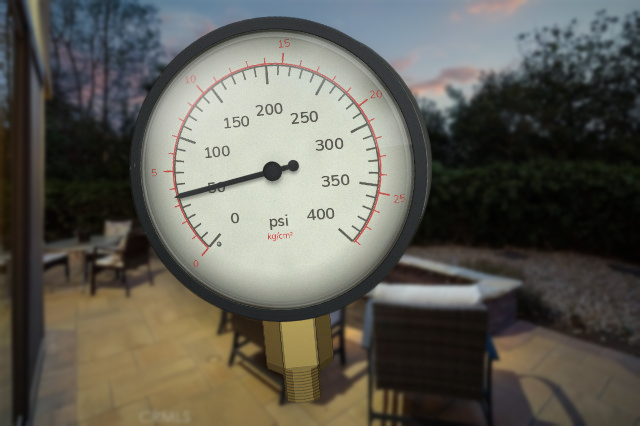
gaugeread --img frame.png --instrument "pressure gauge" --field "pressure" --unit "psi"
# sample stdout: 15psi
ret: 50psi
